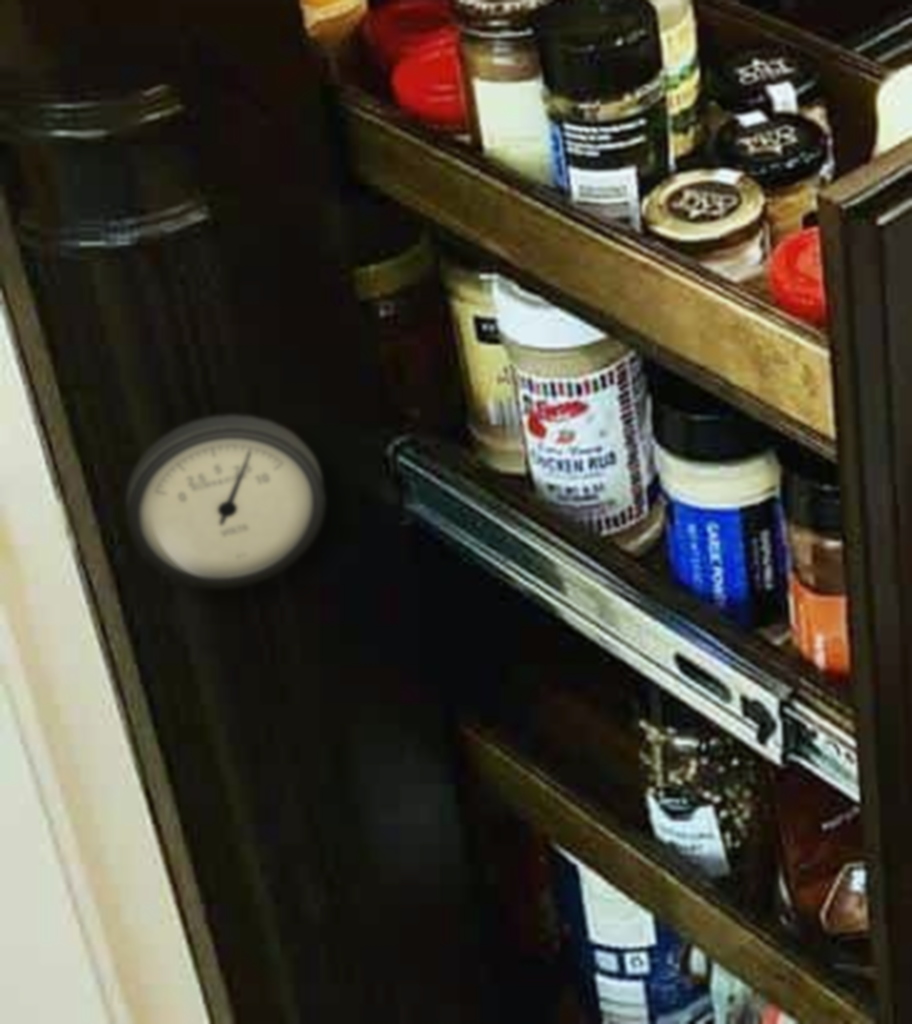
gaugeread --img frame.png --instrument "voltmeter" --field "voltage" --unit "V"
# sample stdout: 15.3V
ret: 7.5V
